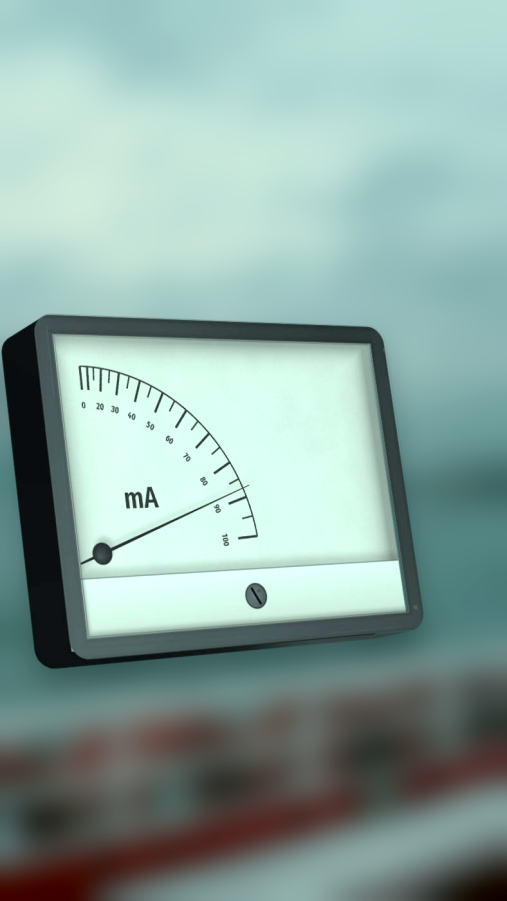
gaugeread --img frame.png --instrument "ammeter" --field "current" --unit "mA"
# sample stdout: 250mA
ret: 87.5mA
